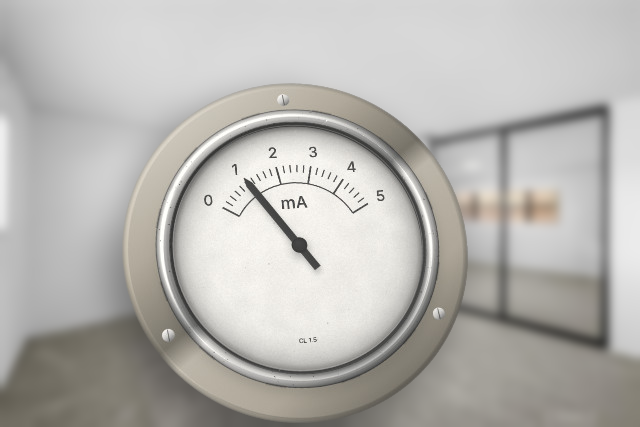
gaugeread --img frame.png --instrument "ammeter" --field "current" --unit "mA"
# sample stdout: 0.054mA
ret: 1mA
